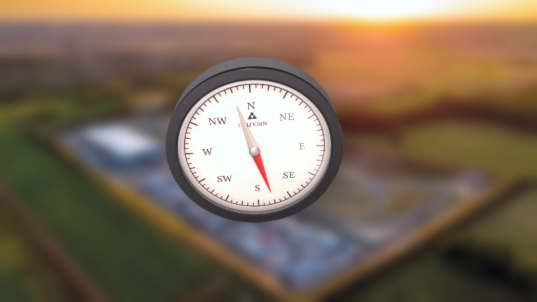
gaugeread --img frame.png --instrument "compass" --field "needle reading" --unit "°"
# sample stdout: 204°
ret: 165°
